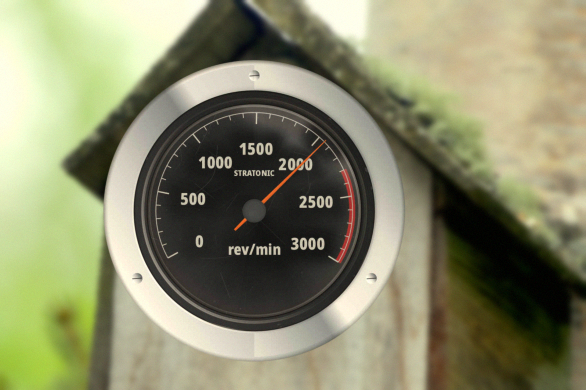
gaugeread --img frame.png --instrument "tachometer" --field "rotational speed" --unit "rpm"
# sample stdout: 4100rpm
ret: 2050rpm
